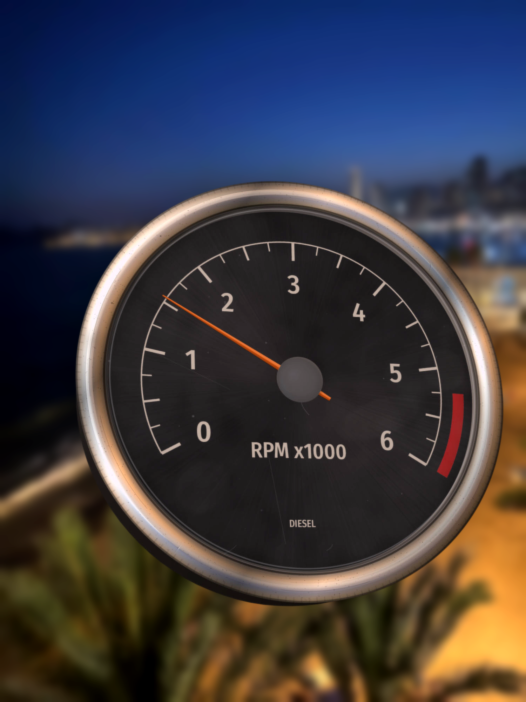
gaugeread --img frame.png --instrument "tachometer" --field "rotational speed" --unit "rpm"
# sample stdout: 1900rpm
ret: 1500rpm
